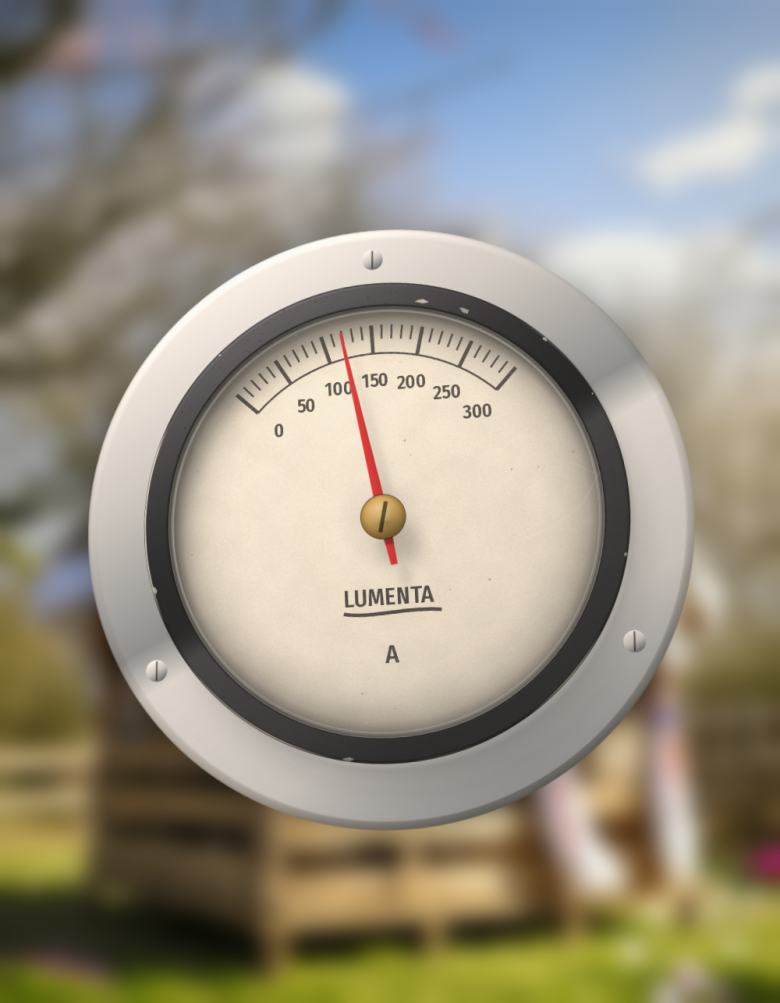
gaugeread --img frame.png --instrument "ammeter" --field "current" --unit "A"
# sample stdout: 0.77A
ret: 120A
